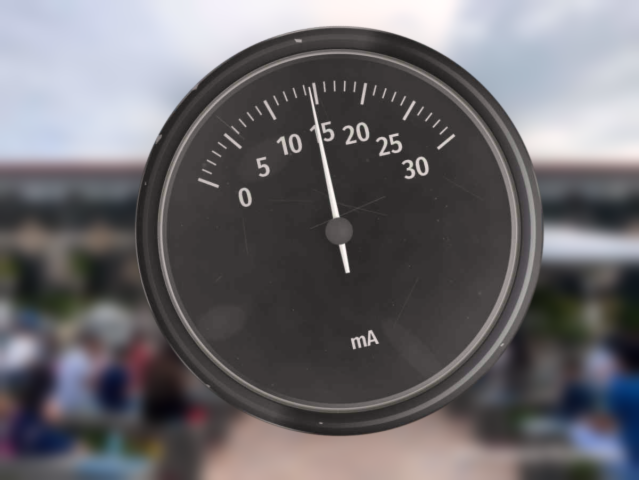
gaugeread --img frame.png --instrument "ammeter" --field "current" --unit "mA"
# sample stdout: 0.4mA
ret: 14.5mA
